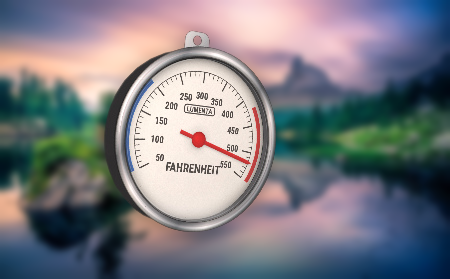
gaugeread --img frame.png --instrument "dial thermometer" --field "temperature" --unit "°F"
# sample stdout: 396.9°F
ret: 520°F
